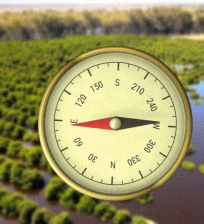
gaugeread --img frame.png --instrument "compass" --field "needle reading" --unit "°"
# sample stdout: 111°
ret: 85°
